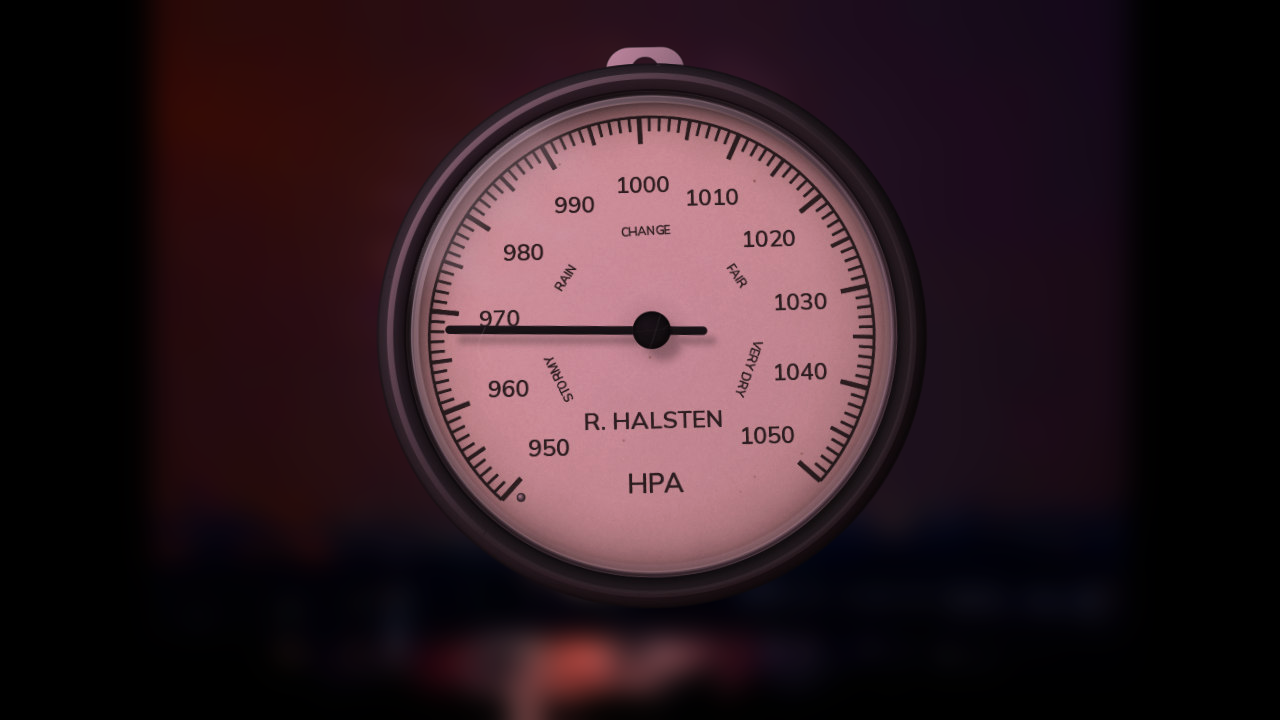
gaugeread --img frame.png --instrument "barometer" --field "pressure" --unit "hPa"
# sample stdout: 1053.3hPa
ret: 968hPa
